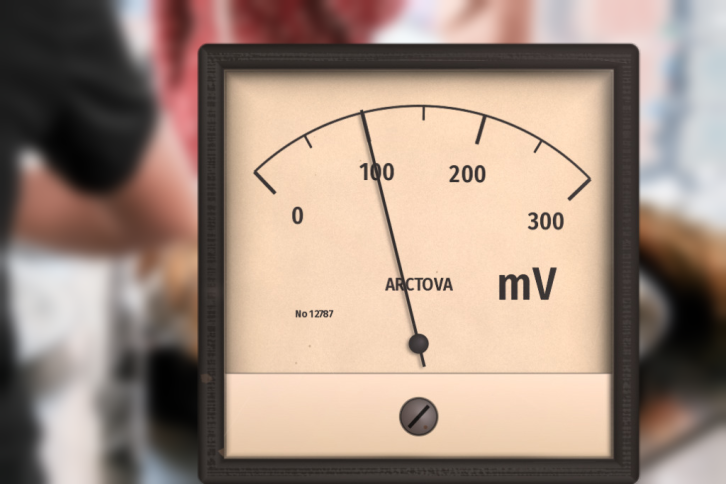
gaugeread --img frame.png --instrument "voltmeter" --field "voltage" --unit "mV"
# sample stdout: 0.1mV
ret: 100mV
